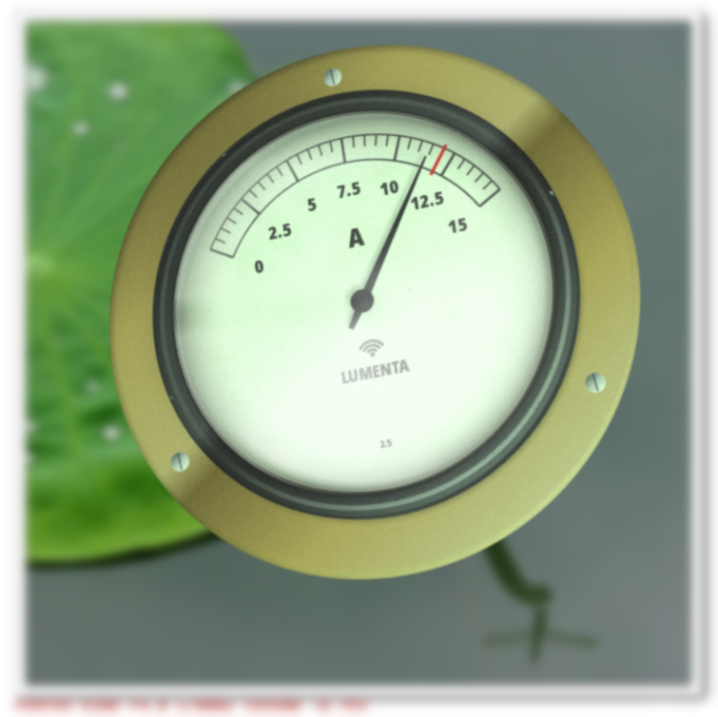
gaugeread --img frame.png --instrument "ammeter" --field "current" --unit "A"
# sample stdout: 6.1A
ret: 11.5A
